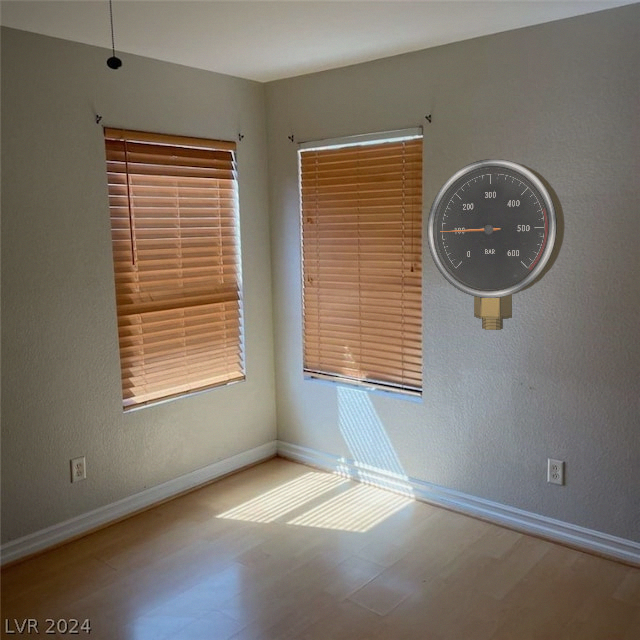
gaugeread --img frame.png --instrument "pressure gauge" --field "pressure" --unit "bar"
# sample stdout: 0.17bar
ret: 100bar
